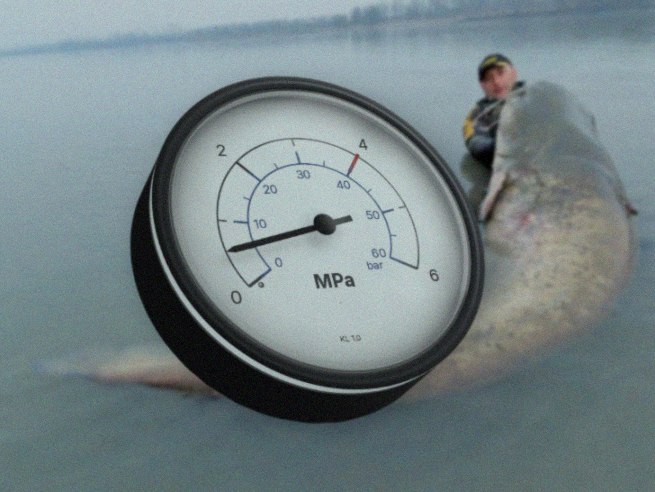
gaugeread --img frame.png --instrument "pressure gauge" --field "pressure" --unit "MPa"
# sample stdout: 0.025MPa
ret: 0.5MPa
